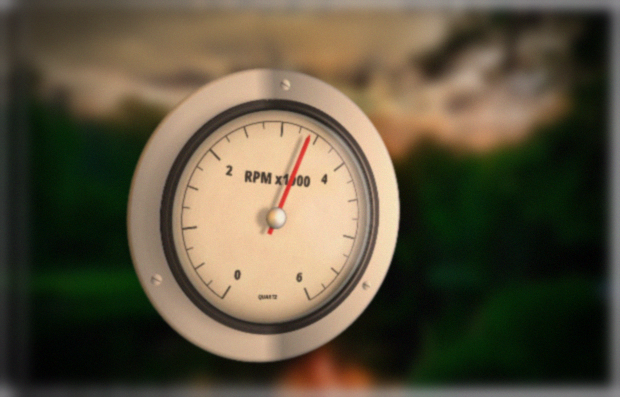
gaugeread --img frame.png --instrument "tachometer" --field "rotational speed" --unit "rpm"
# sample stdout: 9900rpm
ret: 3375rpm
